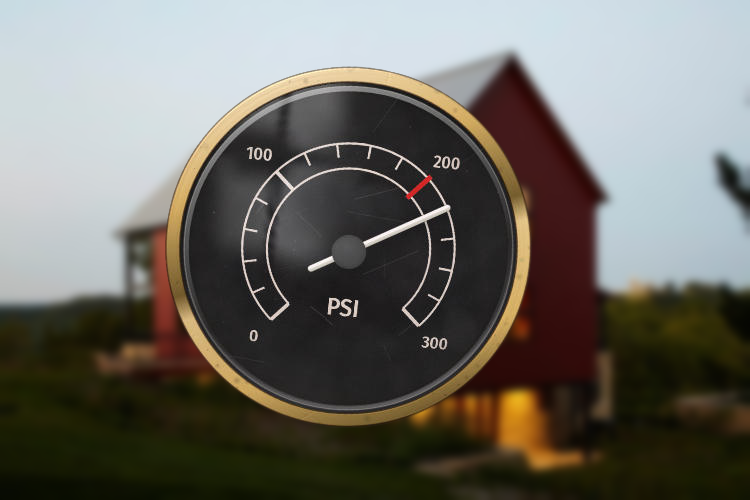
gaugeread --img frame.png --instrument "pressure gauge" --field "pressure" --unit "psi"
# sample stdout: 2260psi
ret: 220psi
